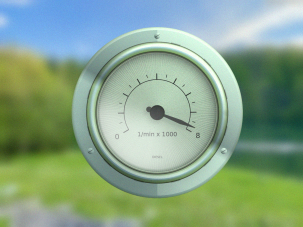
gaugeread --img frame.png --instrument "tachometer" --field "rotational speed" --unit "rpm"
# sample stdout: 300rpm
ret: 7750rpm
